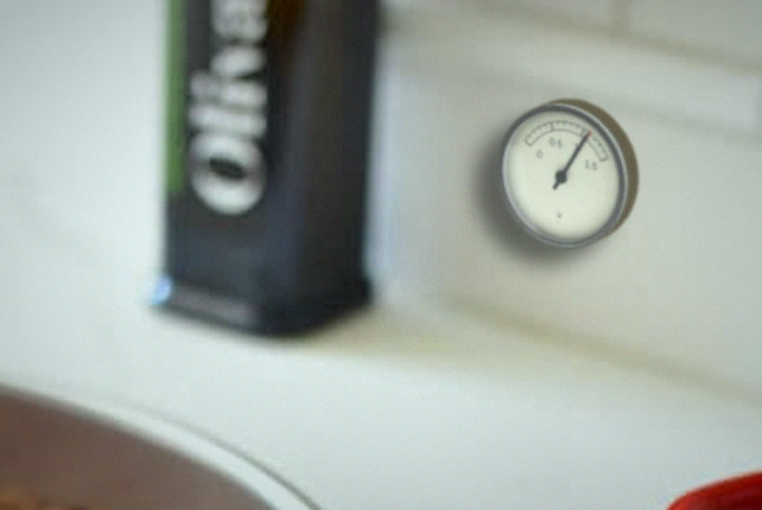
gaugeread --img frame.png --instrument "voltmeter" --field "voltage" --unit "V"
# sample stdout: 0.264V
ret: 1.1V
